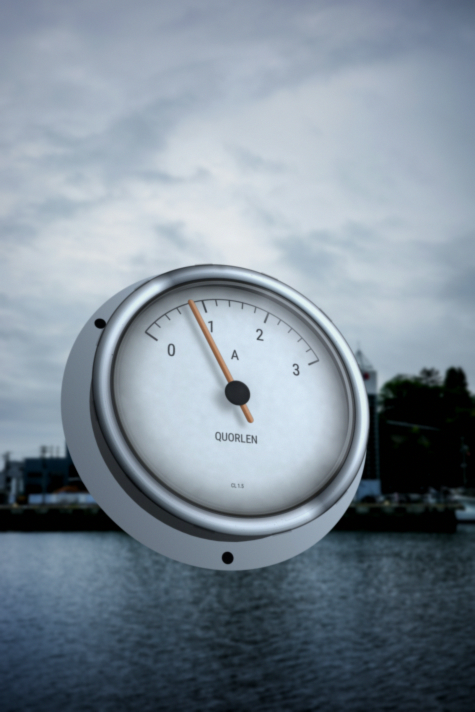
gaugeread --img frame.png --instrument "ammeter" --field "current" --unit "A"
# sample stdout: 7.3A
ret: 0.8A
